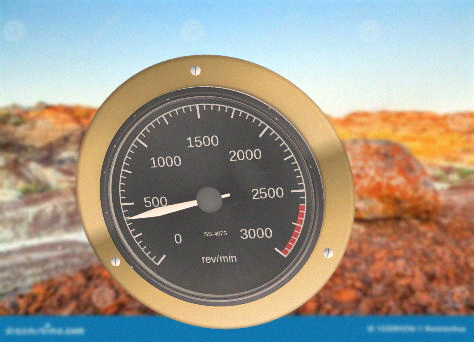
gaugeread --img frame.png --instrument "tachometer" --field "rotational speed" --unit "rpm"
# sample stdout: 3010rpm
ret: 400rpm
